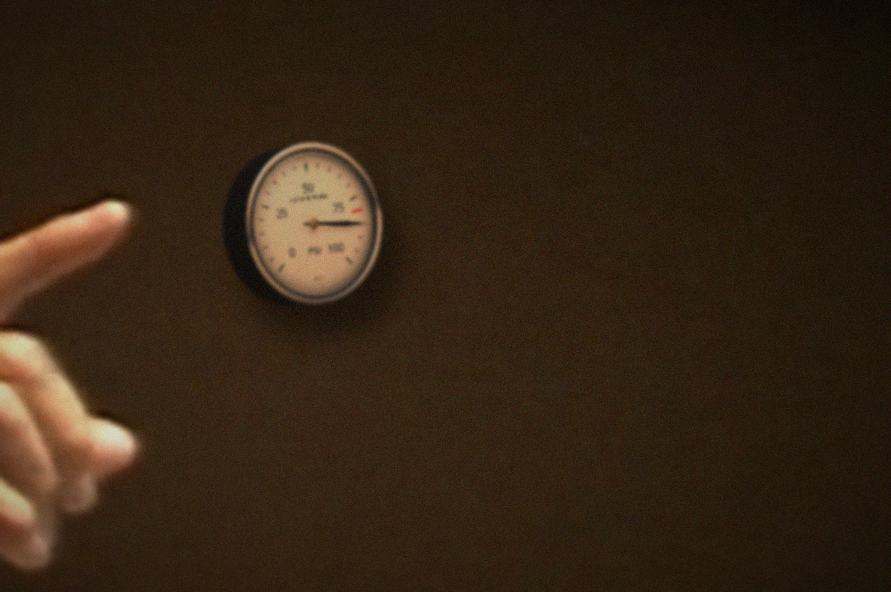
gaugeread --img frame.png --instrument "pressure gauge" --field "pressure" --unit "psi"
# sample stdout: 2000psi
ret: 85psi
